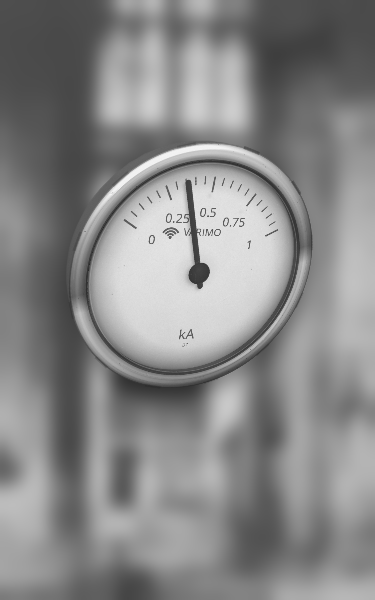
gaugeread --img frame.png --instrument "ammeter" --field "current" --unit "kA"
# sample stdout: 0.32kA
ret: 0.35kA
